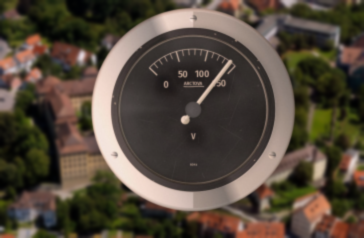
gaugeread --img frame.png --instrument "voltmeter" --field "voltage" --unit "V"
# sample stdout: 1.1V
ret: 140V
